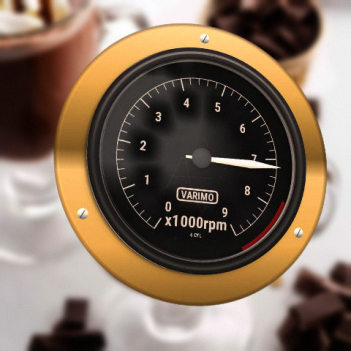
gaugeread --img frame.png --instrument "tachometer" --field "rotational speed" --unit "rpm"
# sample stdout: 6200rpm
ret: 7200rpm
